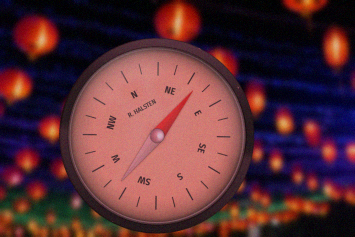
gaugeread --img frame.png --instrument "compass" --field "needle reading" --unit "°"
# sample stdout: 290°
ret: 67.5°
